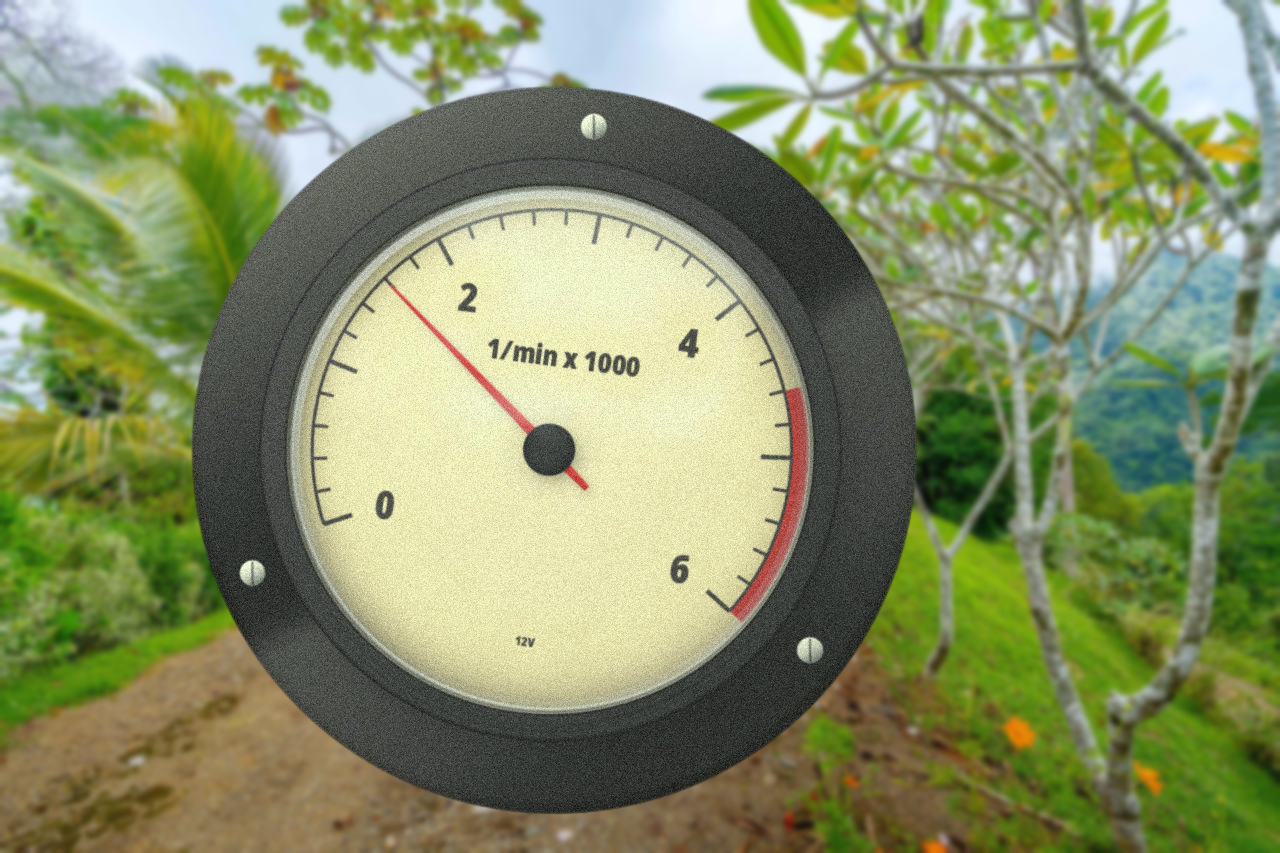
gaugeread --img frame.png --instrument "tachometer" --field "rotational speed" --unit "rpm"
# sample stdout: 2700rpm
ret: 1600rpm
